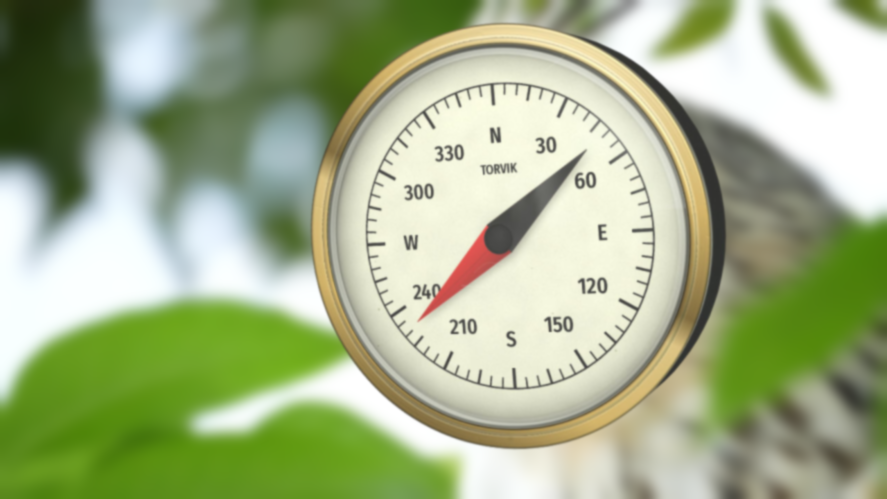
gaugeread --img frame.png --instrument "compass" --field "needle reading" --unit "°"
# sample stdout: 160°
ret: 230°
